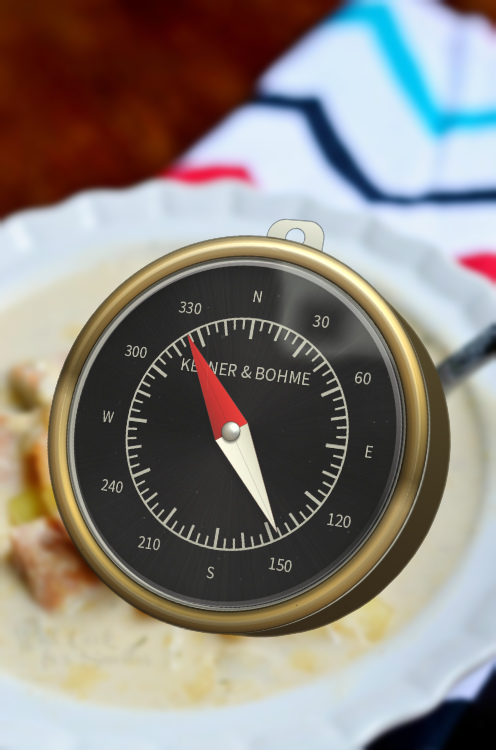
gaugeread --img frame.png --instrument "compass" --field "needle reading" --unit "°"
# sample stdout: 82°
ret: 325°
